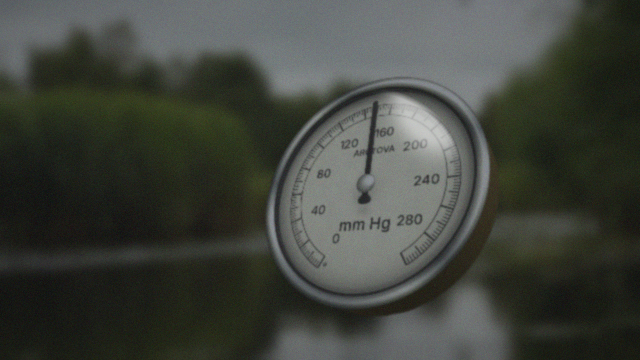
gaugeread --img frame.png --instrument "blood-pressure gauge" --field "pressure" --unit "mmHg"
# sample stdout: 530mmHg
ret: 150mmHg
